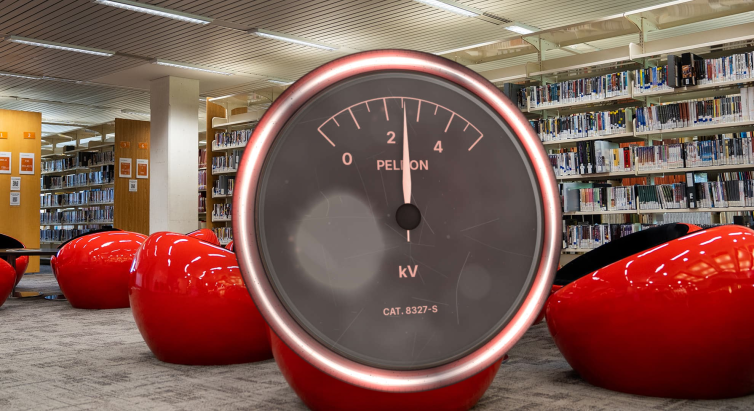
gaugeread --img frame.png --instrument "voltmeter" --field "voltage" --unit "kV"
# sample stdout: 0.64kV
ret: 2.5kV
